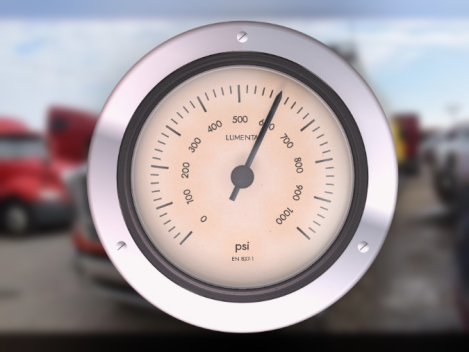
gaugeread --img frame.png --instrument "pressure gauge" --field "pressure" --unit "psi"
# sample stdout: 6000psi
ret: 600psi
